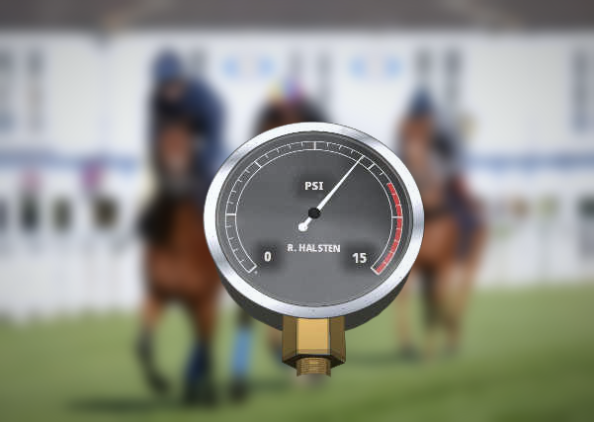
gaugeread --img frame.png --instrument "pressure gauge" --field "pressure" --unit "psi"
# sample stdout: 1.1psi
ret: 9.5psi
